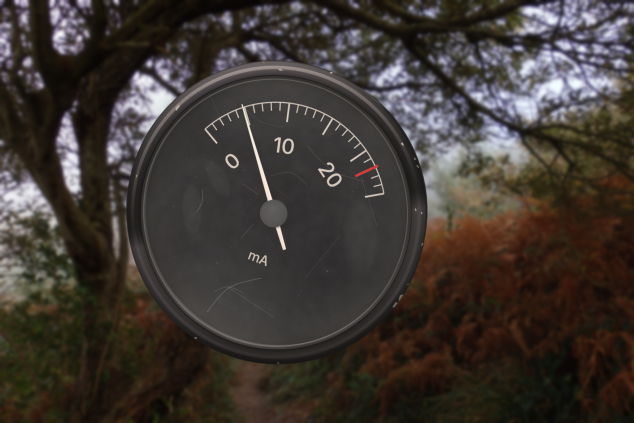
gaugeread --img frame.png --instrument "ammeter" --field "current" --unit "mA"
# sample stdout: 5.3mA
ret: 5mA
